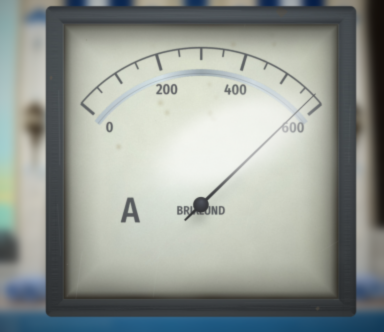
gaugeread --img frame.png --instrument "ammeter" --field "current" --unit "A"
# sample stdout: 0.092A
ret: 575A
